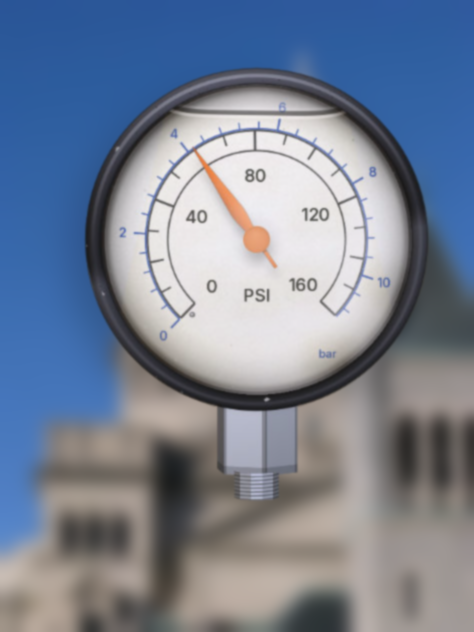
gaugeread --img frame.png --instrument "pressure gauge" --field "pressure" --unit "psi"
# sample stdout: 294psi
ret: 60psi
